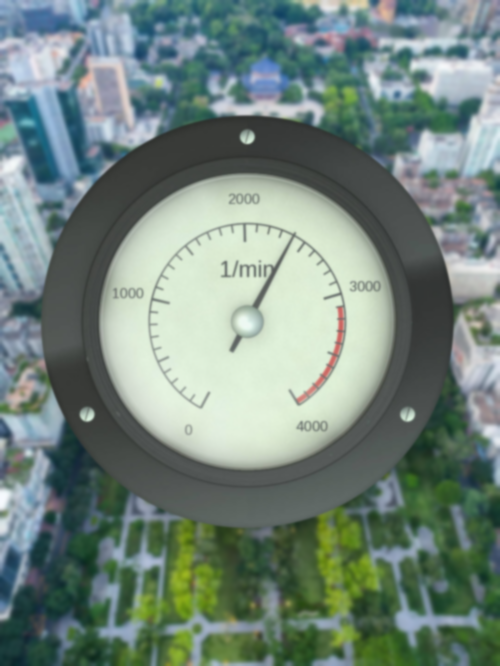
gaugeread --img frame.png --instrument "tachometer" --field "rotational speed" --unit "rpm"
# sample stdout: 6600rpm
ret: 2400rpm
